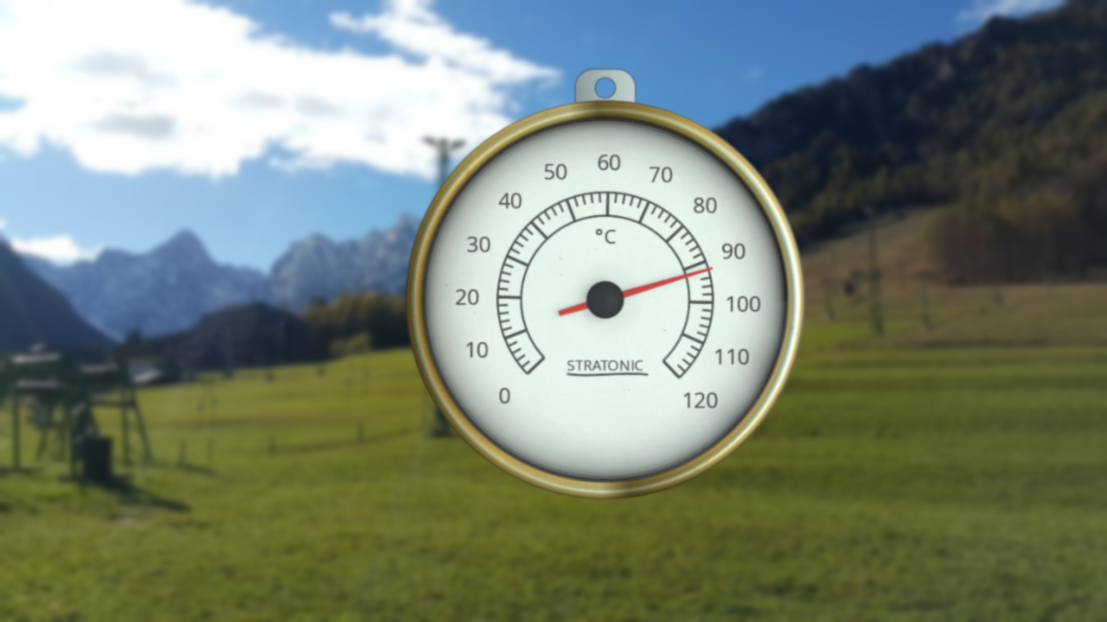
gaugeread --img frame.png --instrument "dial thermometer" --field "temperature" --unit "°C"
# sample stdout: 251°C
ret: 92°C
